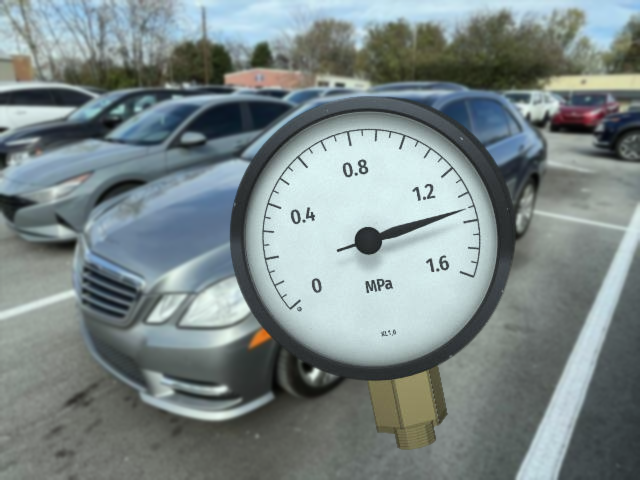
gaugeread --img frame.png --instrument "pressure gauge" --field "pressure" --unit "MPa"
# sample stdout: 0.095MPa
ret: 1.35MPa
